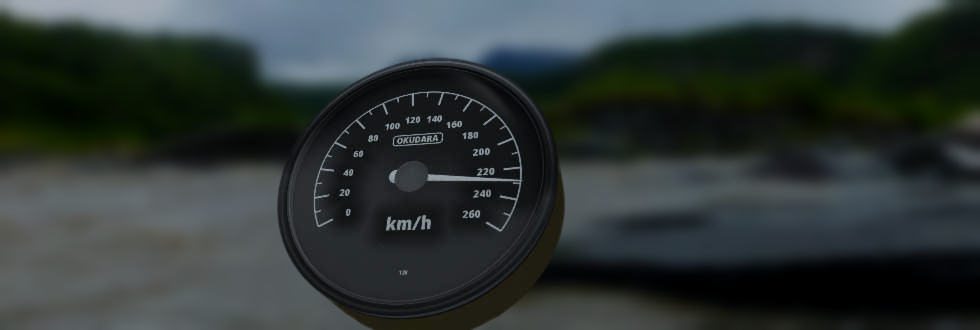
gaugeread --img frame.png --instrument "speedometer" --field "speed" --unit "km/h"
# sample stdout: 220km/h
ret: 230km/h
